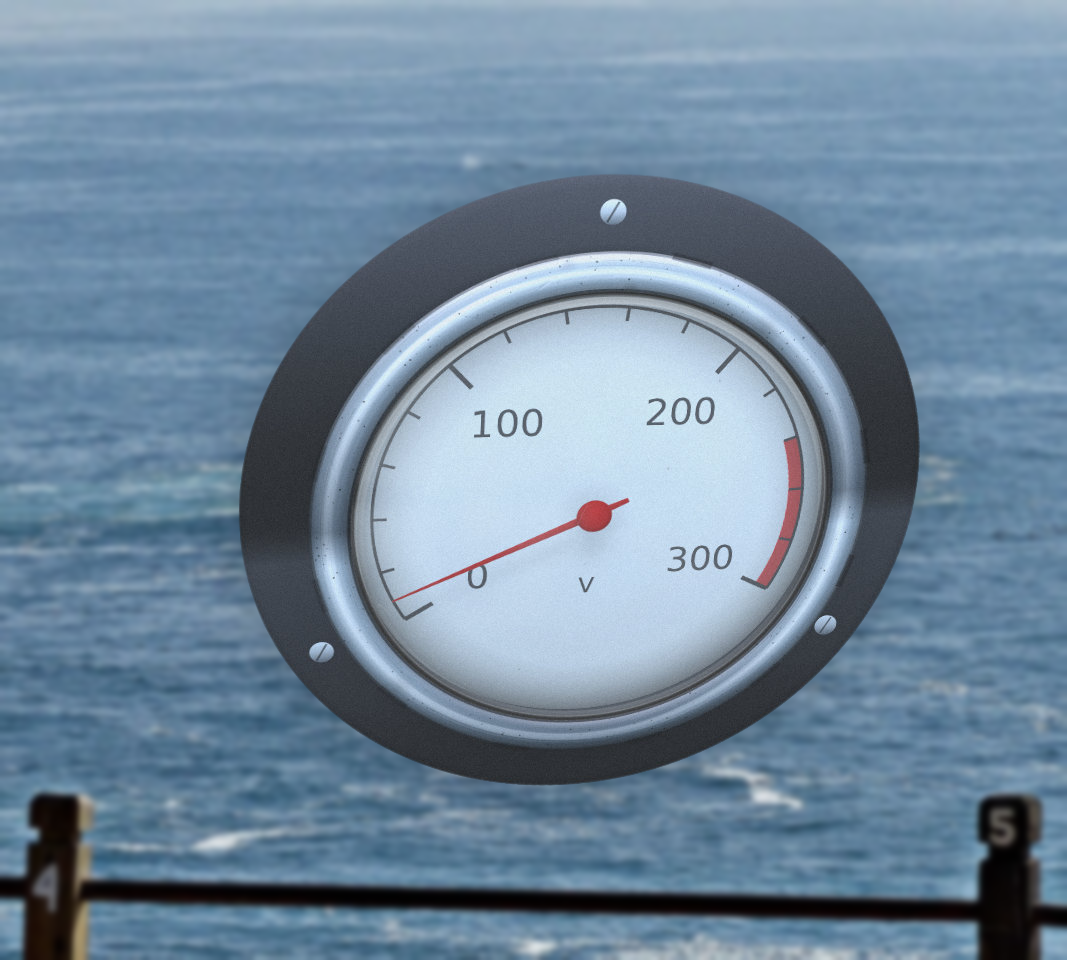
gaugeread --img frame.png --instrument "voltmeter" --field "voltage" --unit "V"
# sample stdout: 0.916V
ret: 10V
